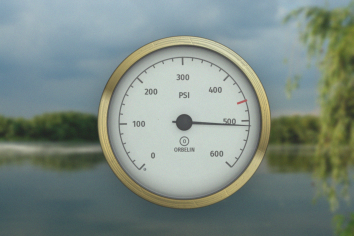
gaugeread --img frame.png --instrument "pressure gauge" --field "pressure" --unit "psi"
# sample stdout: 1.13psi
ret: 510psi
